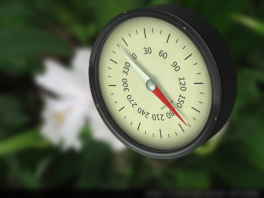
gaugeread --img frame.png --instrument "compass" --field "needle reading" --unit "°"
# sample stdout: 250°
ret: 170°
